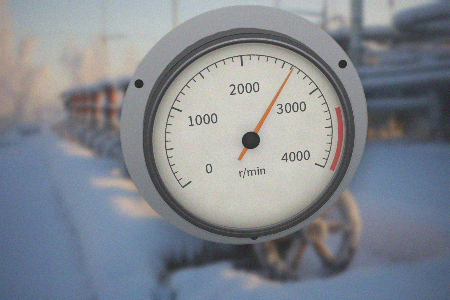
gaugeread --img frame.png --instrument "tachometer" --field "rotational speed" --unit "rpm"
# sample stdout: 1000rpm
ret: 2600rpm
